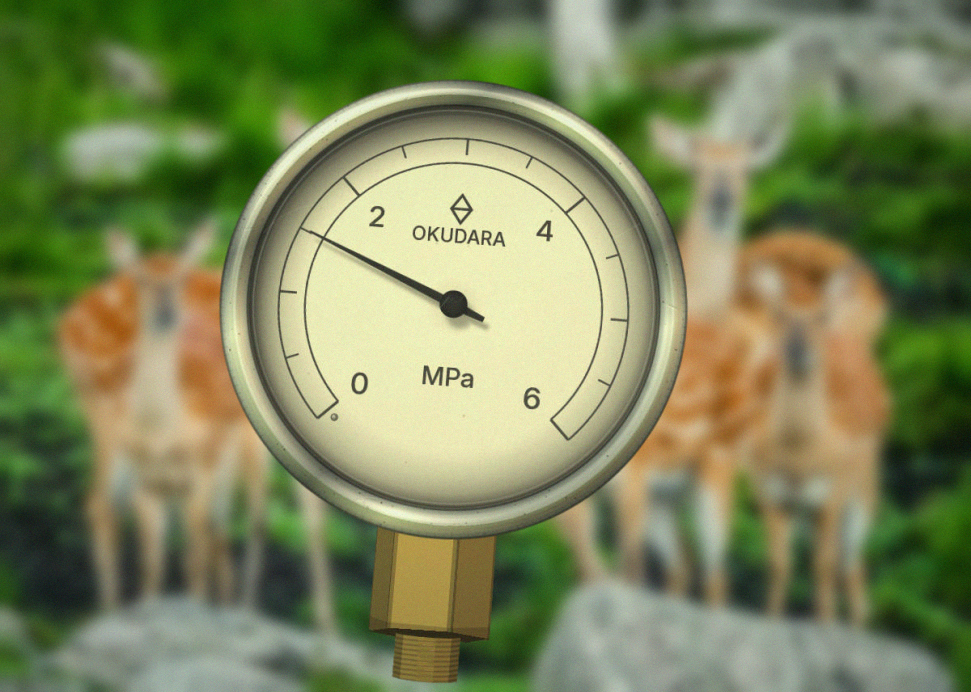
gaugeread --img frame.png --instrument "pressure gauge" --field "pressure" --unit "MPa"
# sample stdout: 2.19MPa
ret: 1.5MPa
